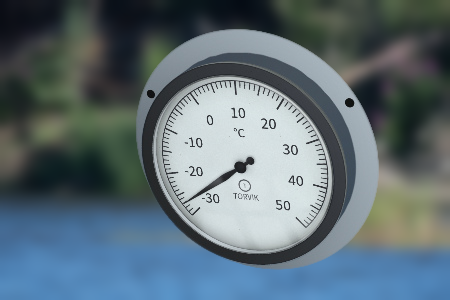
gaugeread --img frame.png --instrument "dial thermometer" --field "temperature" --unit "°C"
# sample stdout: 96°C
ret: -27°C
